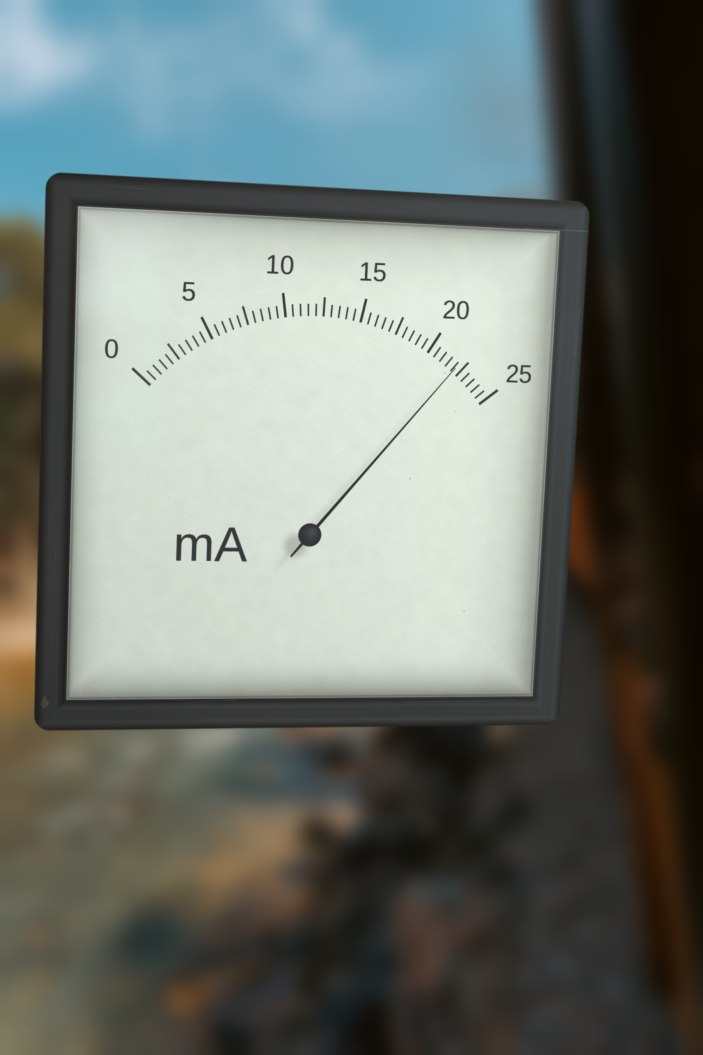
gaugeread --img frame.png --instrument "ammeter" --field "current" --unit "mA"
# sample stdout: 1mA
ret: 22mA
